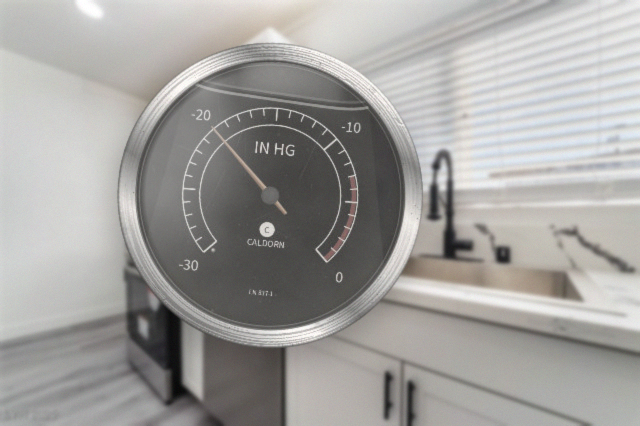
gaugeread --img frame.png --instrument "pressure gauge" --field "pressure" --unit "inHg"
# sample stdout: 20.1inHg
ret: -20inHg
